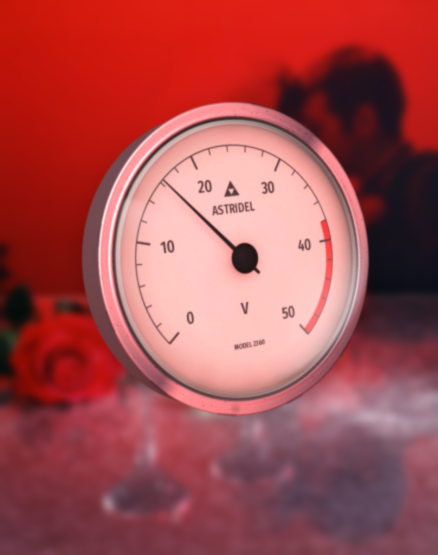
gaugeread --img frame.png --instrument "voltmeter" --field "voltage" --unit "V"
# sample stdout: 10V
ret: 16V
